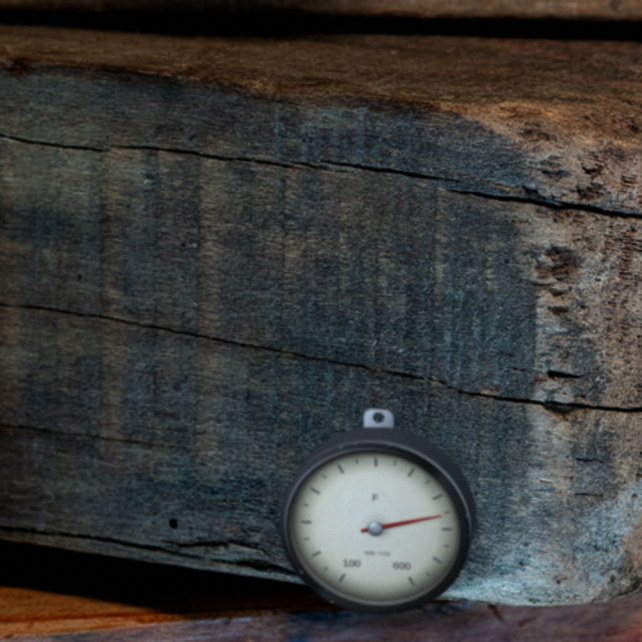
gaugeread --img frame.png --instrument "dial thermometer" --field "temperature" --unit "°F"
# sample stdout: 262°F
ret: 475°F
